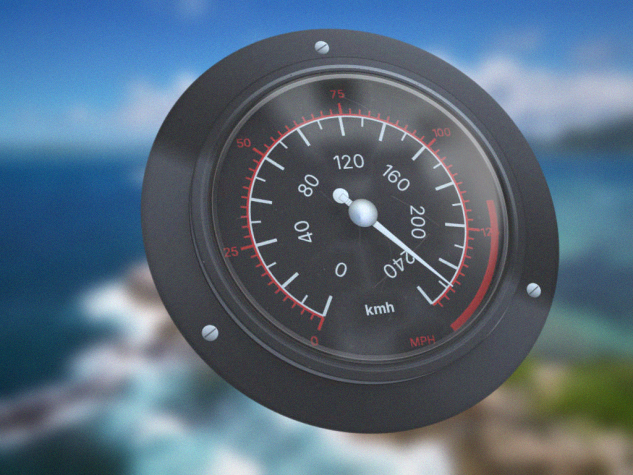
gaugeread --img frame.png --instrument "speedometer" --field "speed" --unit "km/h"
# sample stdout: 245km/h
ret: 230km/h
